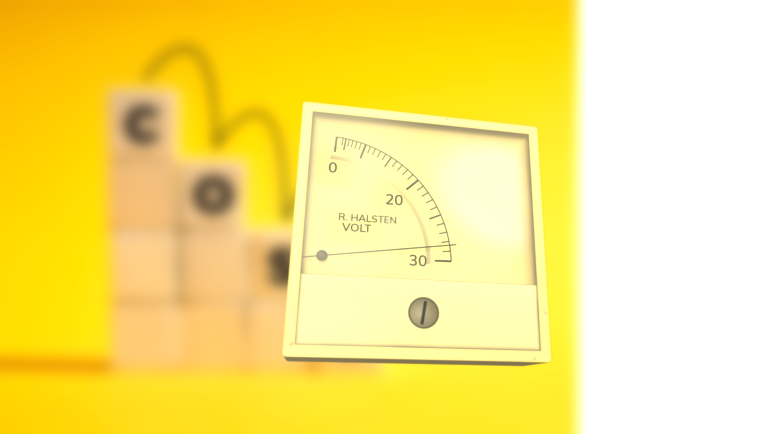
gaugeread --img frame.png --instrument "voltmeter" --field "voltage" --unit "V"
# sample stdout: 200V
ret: 28.5V
